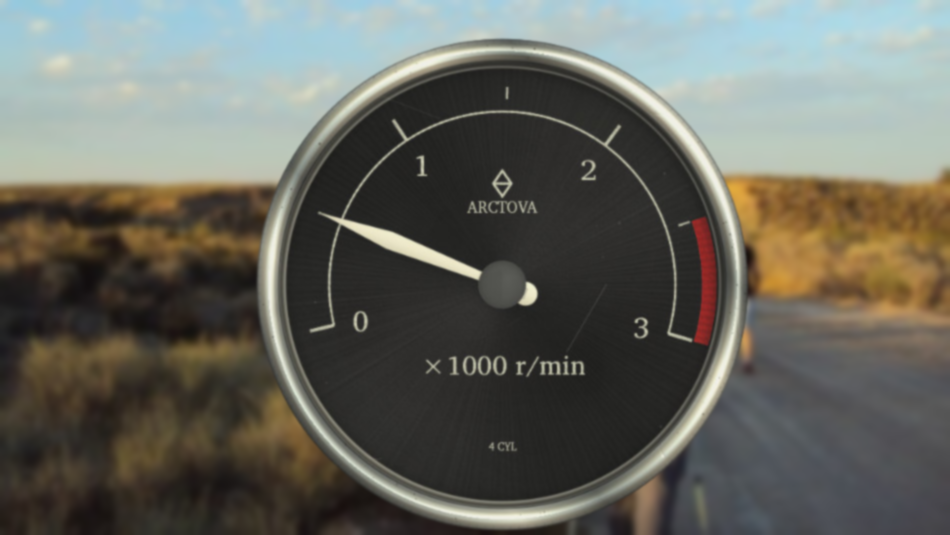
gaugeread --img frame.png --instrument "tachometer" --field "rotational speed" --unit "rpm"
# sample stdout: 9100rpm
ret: 500rpm
